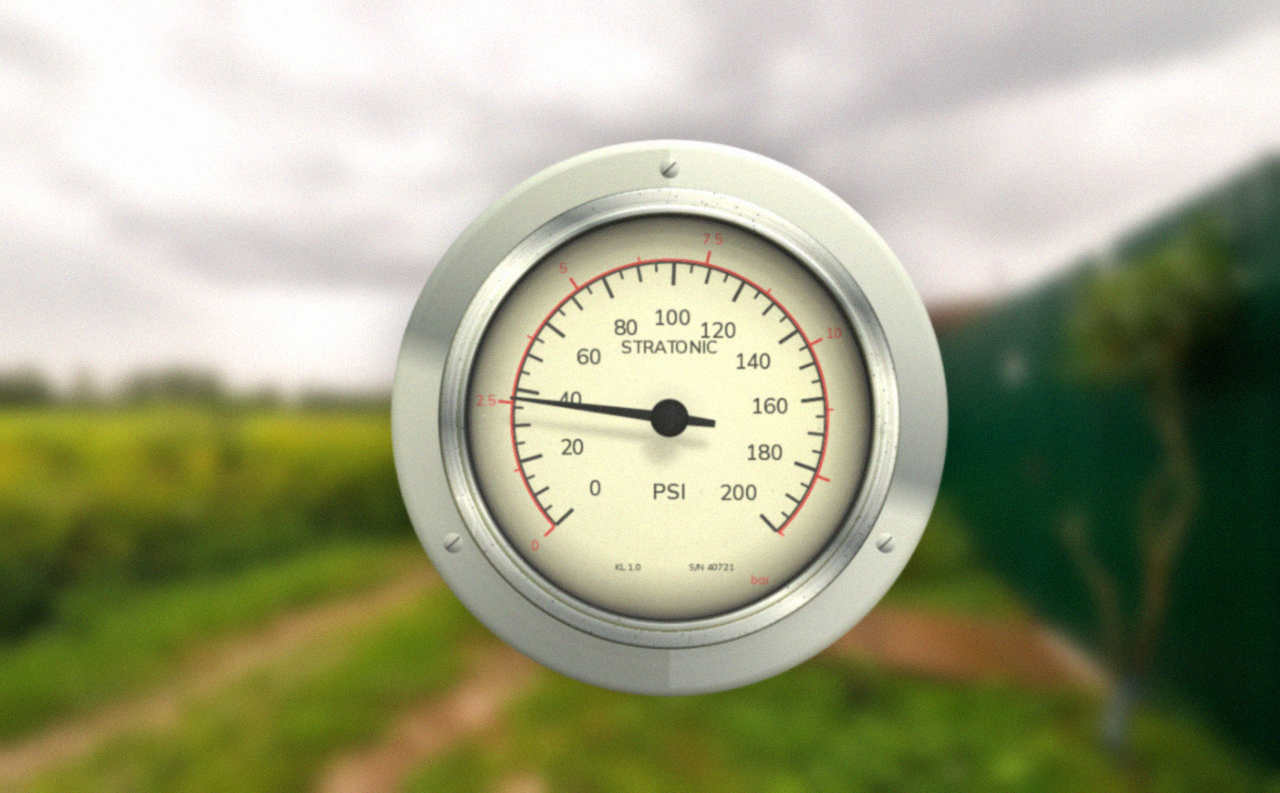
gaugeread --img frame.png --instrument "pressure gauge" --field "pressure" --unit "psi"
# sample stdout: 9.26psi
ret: 37.5psi
